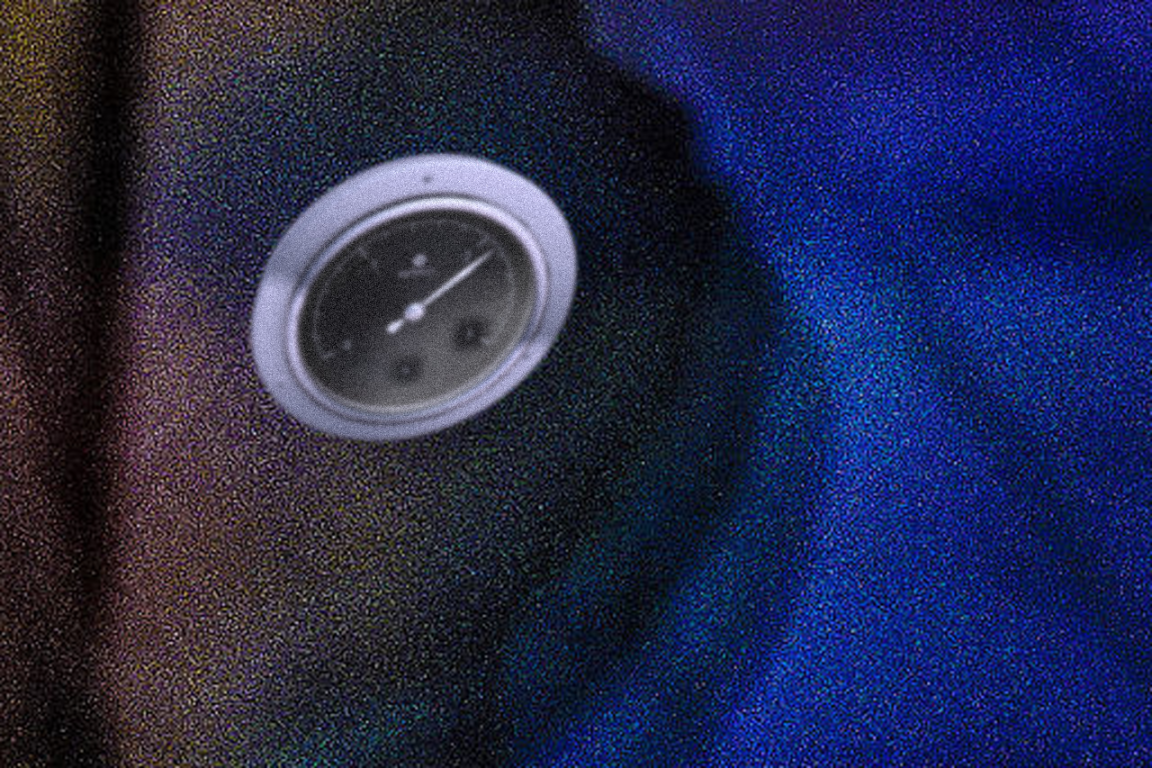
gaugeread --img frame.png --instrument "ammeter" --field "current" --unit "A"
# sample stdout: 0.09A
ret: 2.1A
